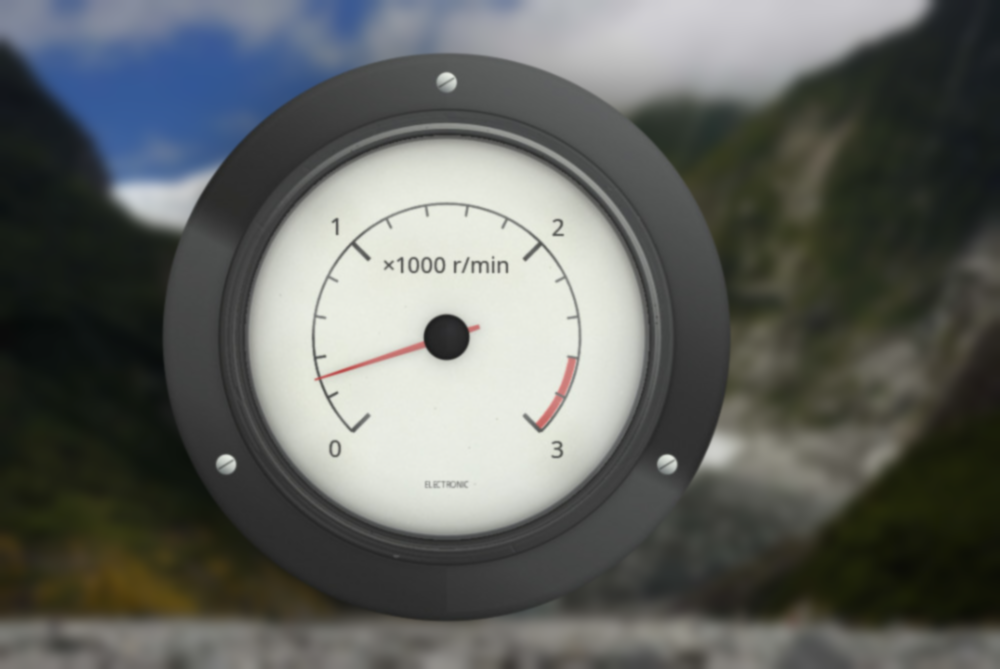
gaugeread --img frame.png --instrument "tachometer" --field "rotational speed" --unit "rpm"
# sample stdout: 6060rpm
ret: 300rpm
